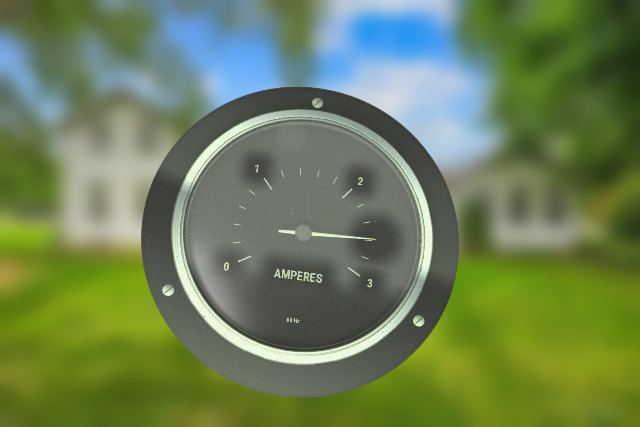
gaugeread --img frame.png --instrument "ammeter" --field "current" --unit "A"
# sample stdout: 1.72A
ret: 2.6A
